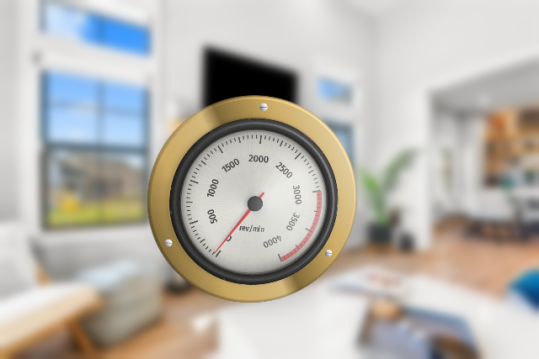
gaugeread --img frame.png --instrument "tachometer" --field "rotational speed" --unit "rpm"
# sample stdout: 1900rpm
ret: 50rpm
